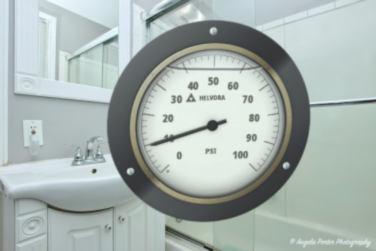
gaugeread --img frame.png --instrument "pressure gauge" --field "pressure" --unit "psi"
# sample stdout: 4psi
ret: 10psi
